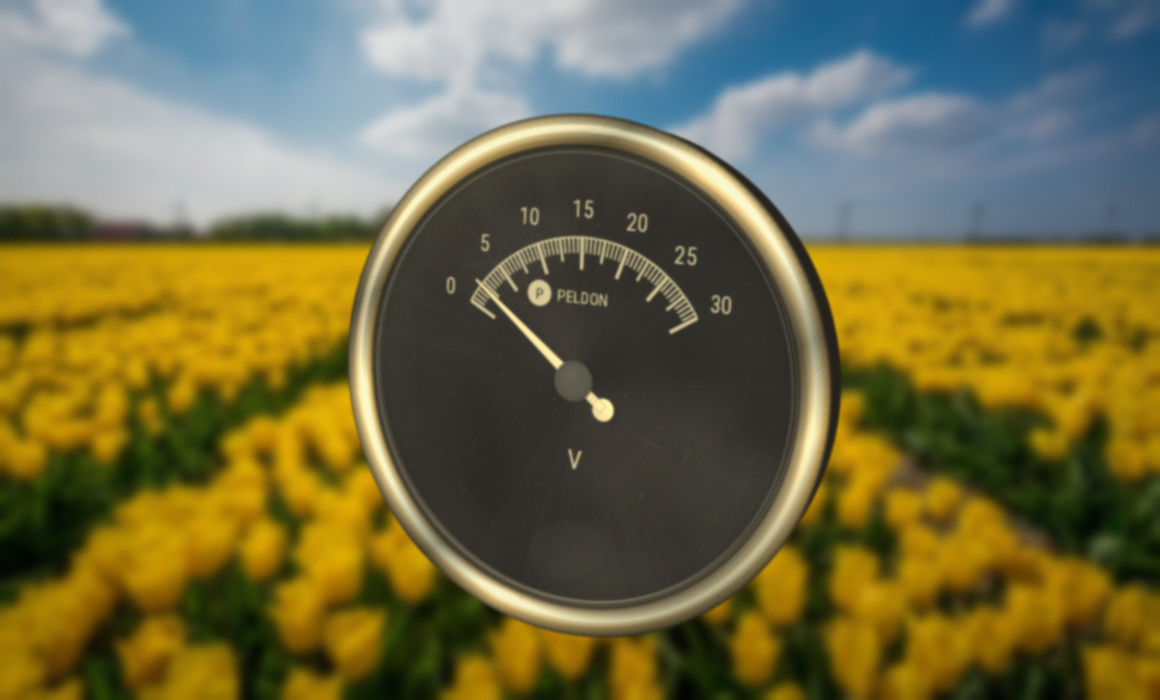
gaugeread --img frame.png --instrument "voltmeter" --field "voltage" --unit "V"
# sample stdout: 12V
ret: 2.5V
